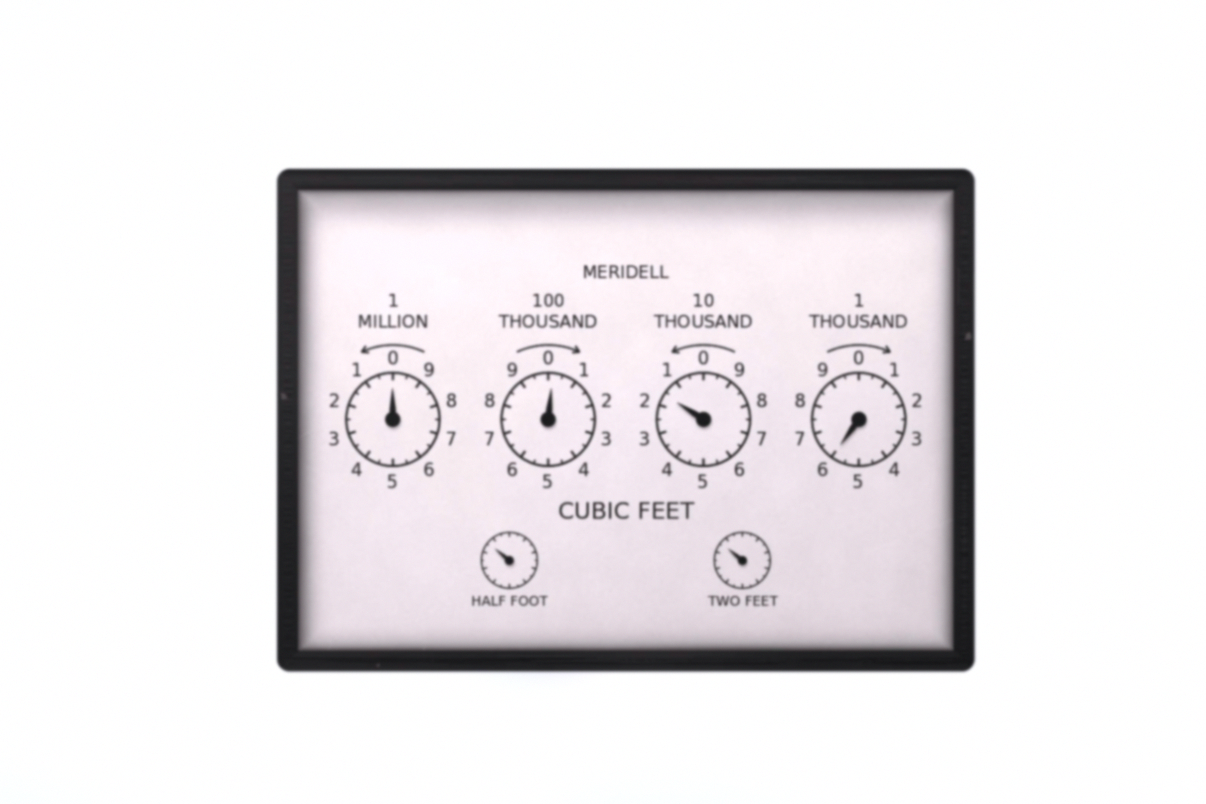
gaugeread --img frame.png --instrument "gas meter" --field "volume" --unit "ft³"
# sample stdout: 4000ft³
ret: 1600ft³
